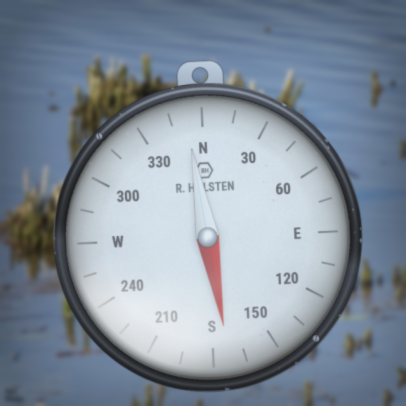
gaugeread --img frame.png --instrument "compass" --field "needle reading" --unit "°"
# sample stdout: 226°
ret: 172.5°
